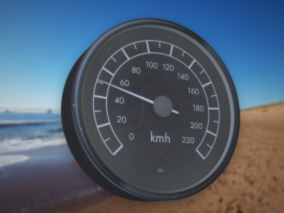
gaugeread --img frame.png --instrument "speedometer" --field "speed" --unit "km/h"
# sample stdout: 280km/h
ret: 50km/h
